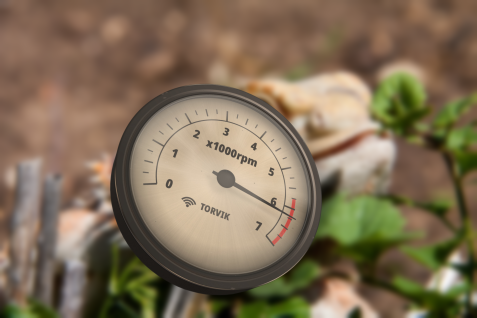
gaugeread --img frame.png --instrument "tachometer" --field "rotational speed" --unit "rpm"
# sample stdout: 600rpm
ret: 6250rpm
